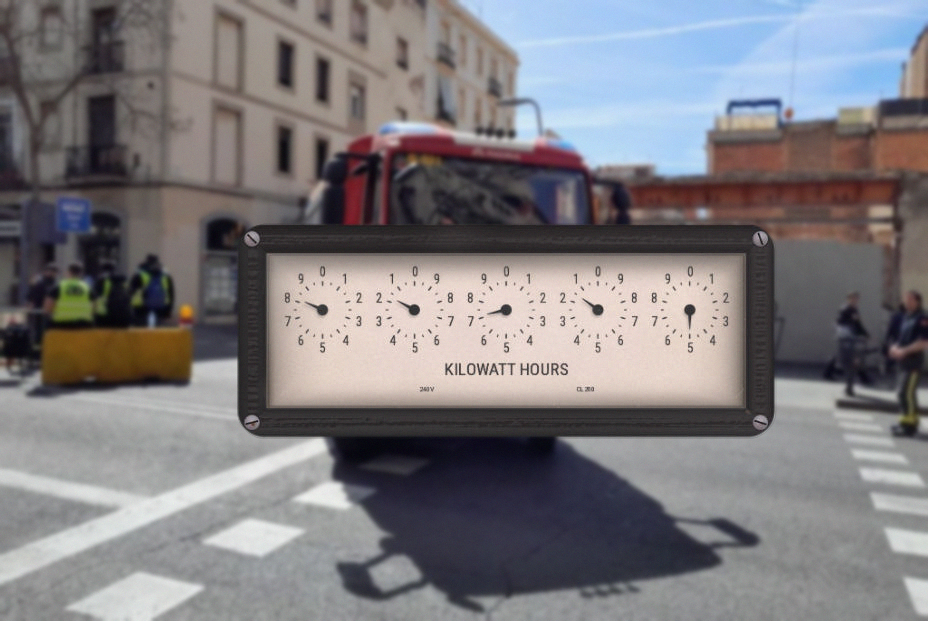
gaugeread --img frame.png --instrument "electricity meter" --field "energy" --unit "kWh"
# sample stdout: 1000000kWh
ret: 81715kWh
